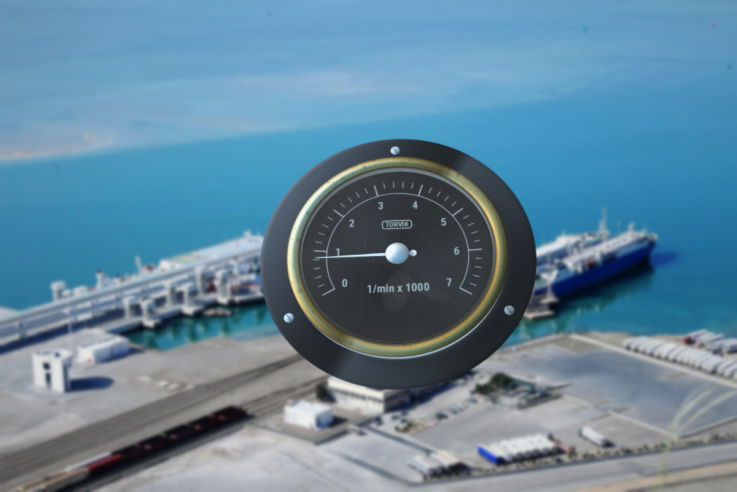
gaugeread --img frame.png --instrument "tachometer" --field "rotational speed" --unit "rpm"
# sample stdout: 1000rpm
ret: 800rpm
